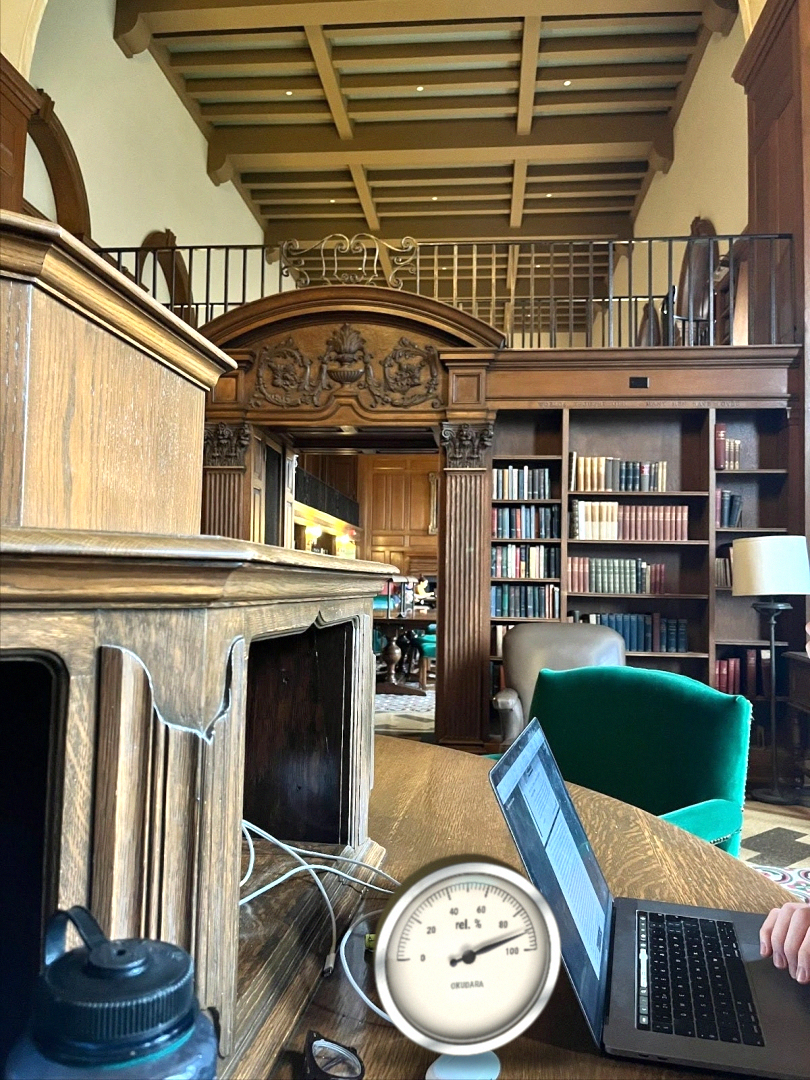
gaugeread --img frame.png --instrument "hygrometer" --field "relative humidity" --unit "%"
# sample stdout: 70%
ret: 90%
